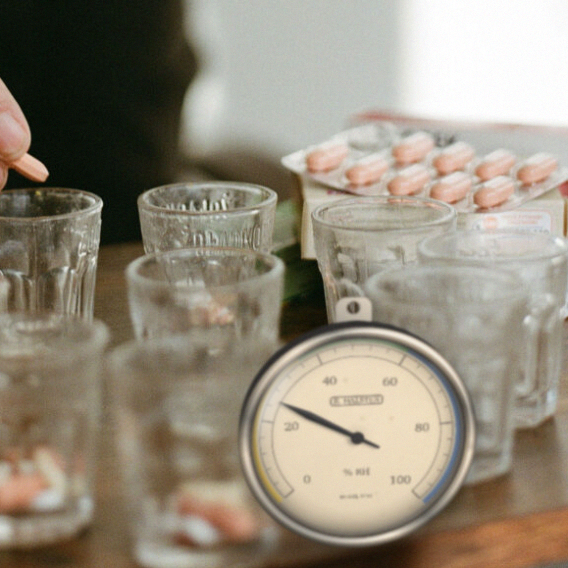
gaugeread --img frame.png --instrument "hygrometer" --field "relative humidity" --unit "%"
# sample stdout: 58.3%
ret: 26%
